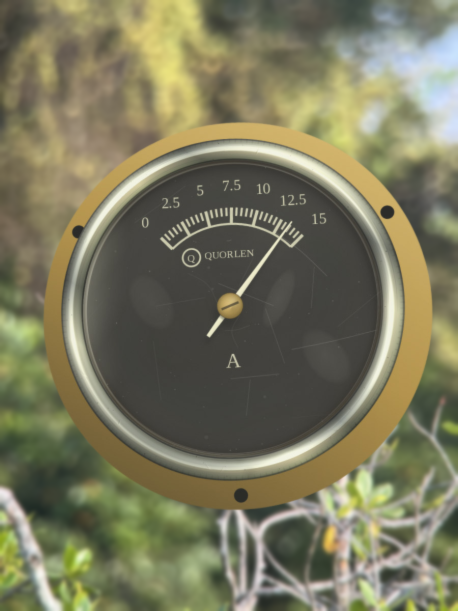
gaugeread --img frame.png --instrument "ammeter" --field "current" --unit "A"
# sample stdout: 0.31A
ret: 13.5A
